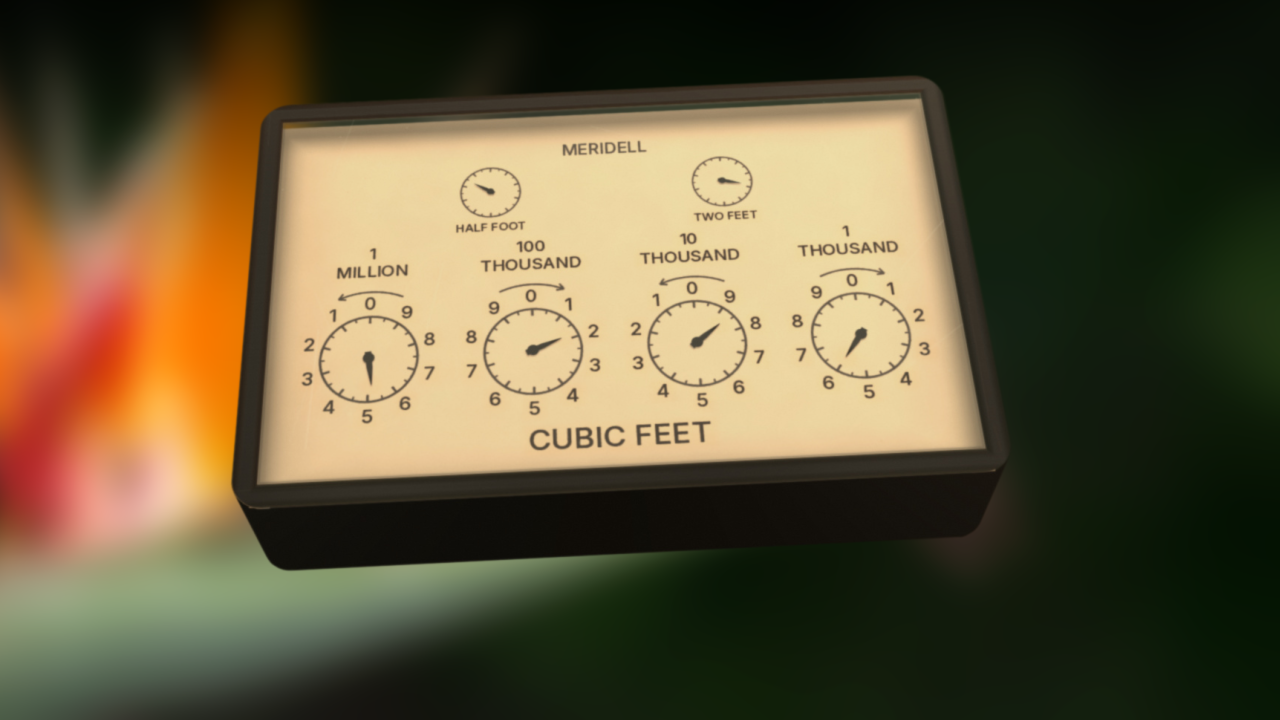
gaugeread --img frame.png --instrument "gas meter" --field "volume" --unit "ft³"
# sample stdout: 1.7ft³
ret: 518600ft³
